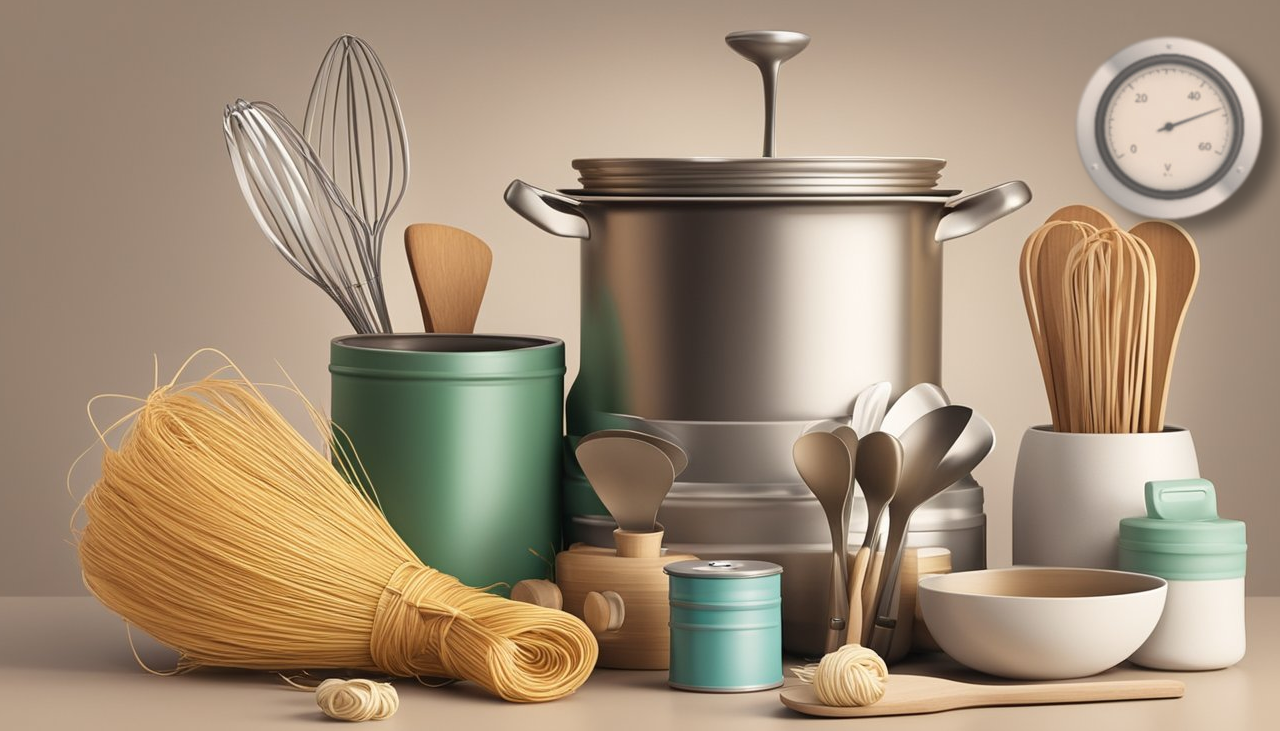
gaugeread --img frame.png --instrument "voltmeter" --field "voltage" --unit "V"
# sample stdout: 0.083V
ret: 48V
